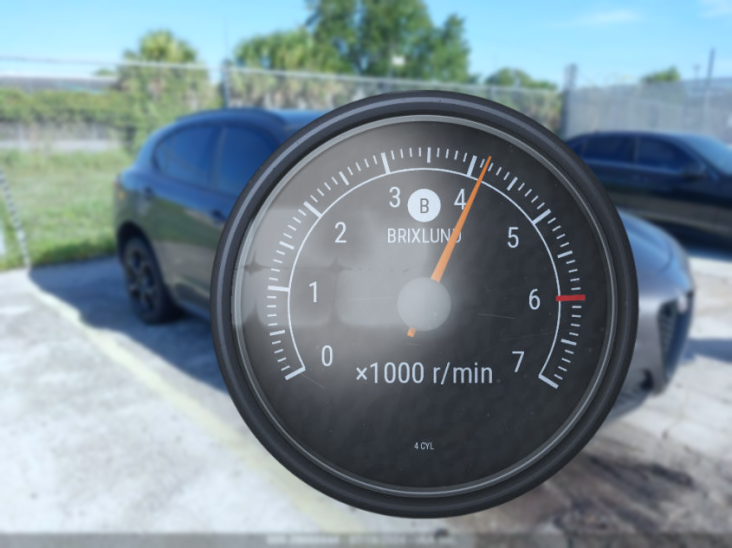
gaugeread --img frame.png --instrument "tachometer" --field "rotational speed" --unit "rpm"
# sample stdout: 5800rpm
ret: 4150rpm
